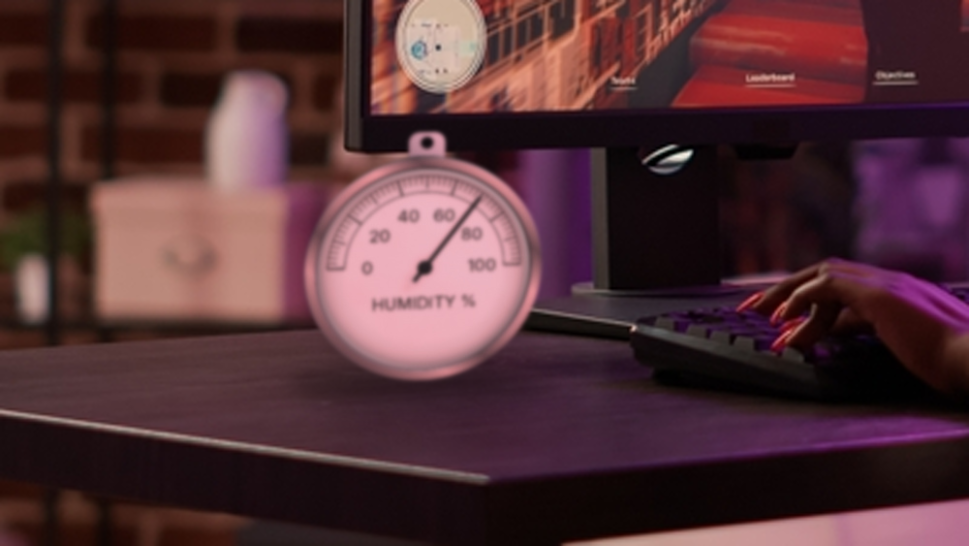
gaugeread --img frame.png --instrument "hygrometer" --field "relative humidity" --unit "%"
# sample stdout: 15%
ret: 70%
